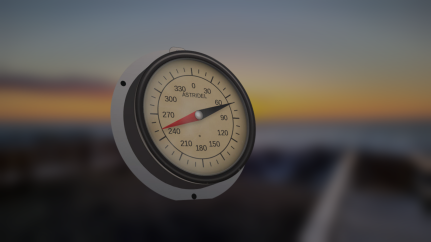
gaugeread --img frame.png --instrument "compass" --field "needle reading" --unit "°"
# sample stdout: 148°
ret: 250°
